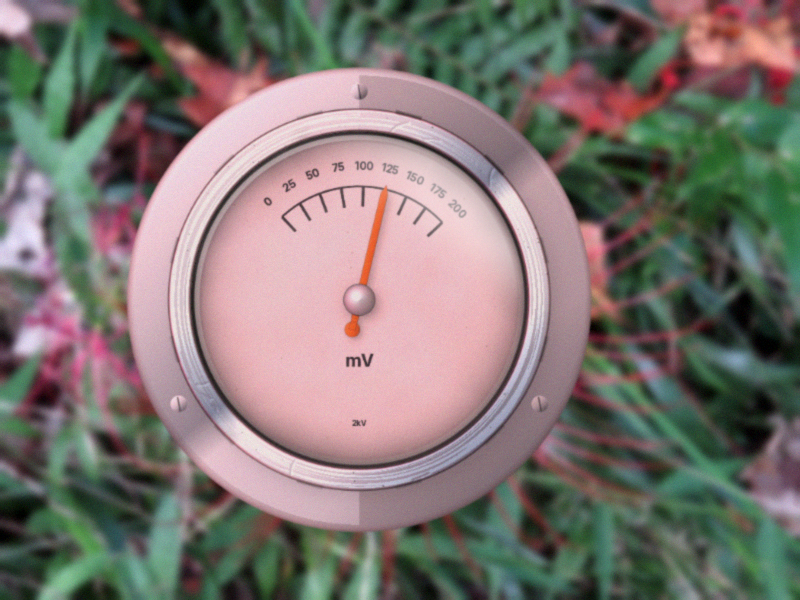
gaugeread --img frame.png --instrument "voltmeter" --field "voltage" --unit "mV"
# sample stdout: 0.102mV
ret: 125mV
